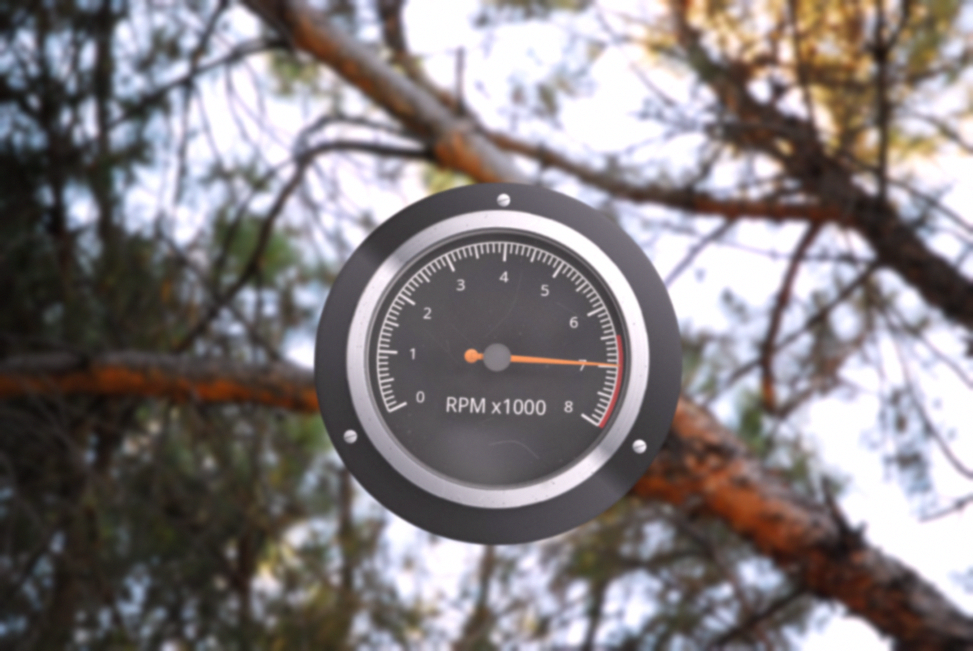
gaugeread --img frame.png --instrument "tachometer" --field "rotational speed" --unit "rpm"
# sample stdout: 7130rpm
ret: 7000rpm
